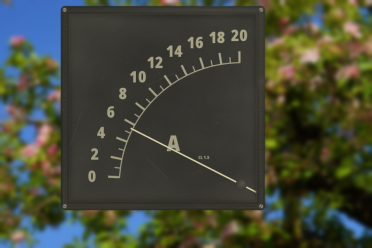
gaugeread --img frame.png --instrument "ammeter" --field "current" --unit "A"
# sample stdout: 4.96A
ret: 5.5A
